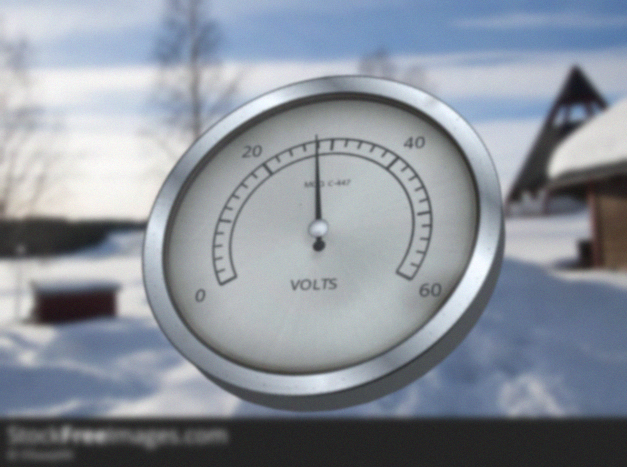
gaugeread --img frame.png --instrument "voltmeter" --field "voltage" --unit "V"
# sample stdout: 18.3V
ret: 28V
